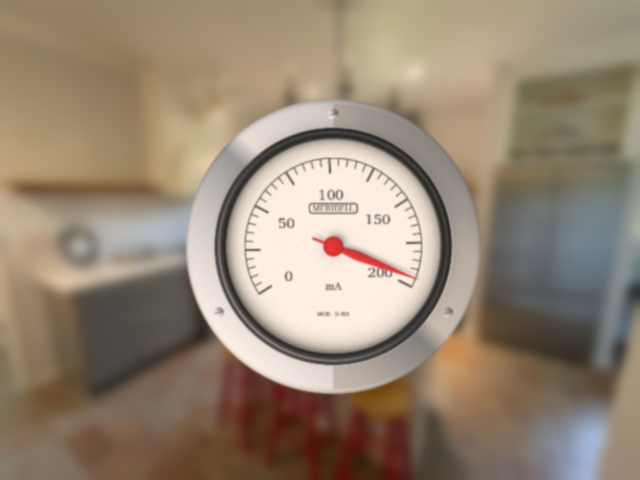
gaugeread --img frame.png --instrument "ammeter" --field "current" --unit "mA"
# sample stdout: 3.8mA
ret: 195mA
